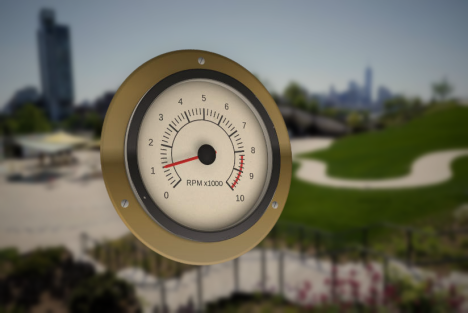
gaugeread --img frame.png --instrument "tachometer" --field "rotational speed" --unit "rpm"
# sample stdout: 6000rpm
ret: 1000rpm
